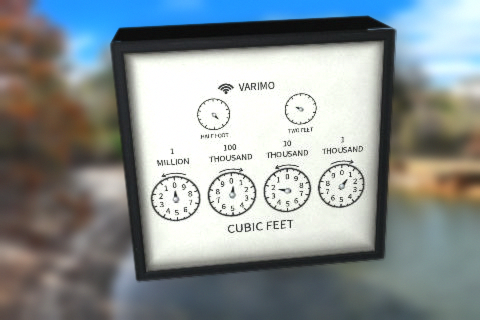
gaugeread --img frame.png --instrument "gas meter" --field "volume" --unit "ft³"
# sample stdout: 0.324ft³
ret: 2100ft³
